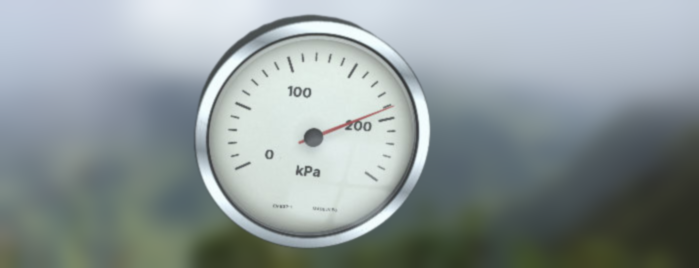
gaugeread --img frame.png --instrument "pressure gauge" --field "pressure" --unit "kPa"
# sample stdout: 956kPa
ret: 190kPa
